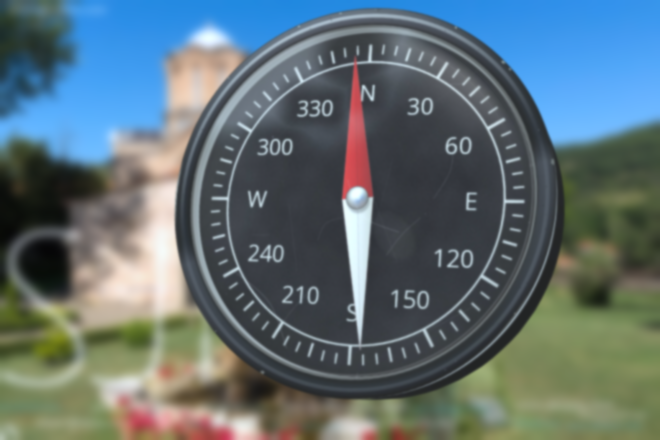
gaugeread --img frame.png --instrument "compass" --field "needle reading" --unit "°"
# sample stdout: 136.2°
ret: 355°
